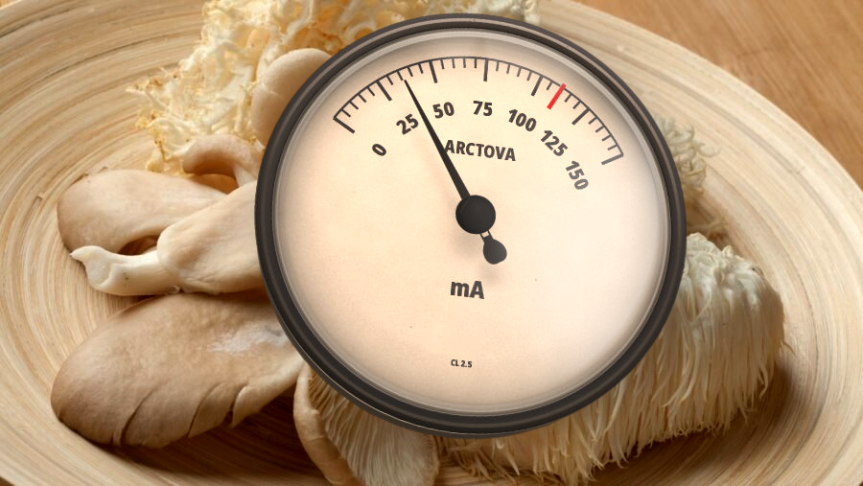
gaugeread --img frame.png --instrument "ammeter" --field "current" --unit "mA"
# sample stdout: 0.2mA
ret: 35mA
